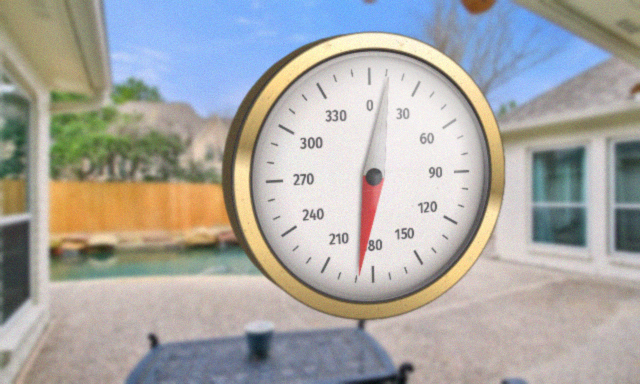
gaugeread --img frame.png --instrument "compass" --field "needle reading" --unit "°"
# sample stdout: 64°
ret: 190°
